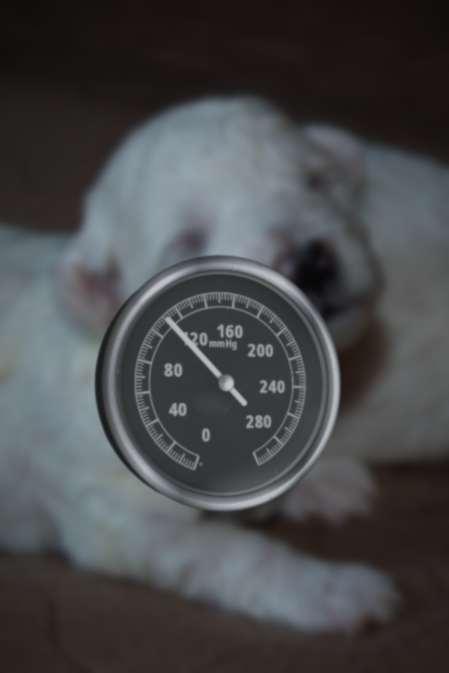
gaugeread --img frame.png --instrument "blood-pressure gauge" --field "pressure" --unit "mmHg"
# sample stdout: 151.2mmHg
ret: 110mmHg
